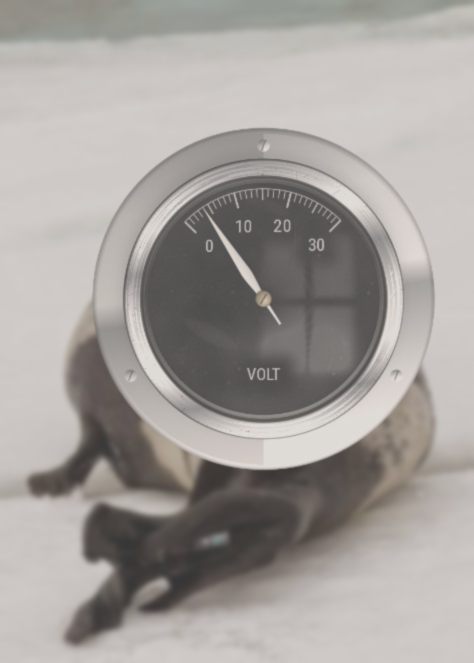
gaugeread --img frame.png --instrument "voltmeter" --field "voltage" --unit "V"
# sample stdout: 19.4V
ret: 4V
